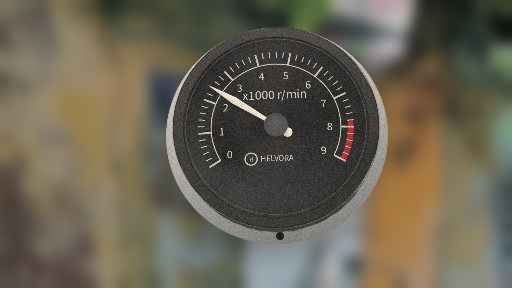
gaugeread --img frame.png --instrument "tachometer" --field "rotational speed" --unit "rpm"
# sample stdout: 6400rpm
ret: 2400rpm
